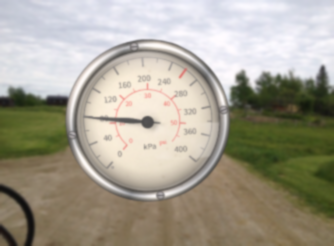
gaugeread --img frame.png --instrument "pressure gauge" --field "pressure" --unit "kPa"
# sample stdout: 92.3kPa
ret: 80kPa
